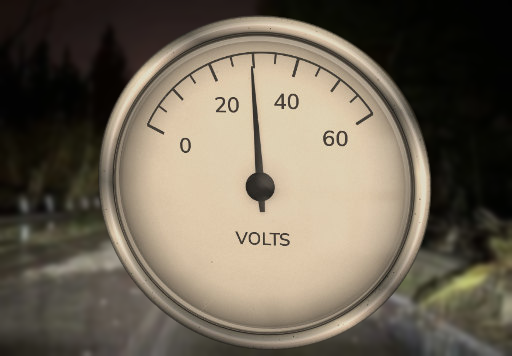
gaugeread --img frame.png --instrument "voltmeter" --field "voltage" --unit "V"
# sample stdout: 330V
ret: 30V
